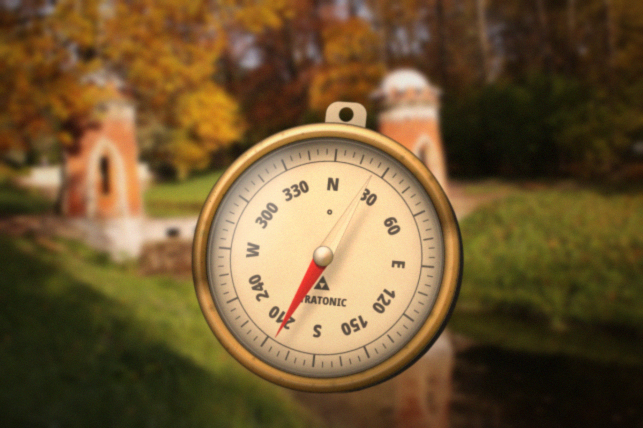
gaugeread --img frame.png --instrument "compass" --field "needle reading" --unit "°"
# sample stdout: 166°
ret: 205°
